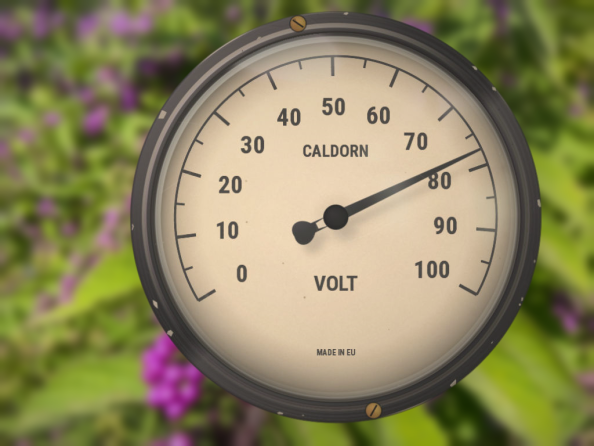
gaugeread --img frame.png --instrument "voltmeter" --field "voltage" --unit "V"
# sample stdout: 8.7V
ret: 77.5V
